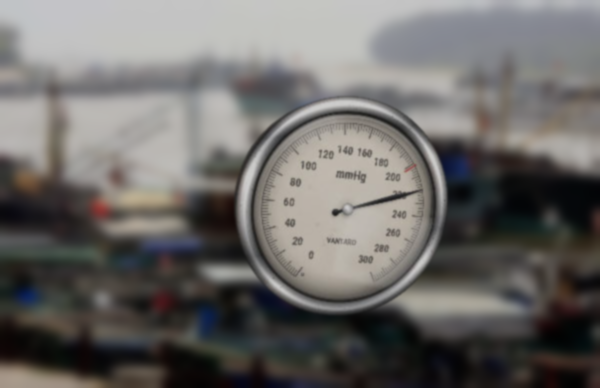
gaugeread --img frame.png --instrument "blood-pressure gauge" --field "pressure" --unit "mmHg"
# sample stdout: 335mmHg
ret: 220mmHg
